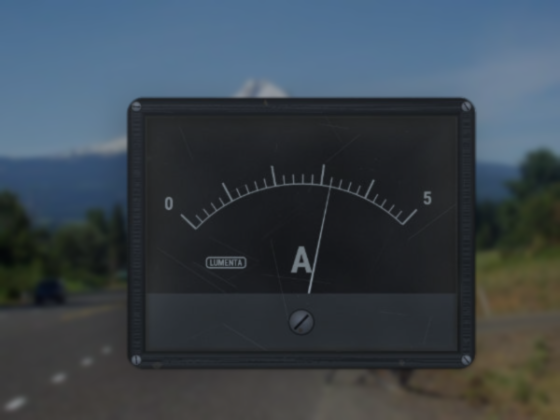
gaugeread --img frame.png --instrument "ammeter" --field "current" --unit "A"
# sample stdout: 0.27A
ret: 3.2A
